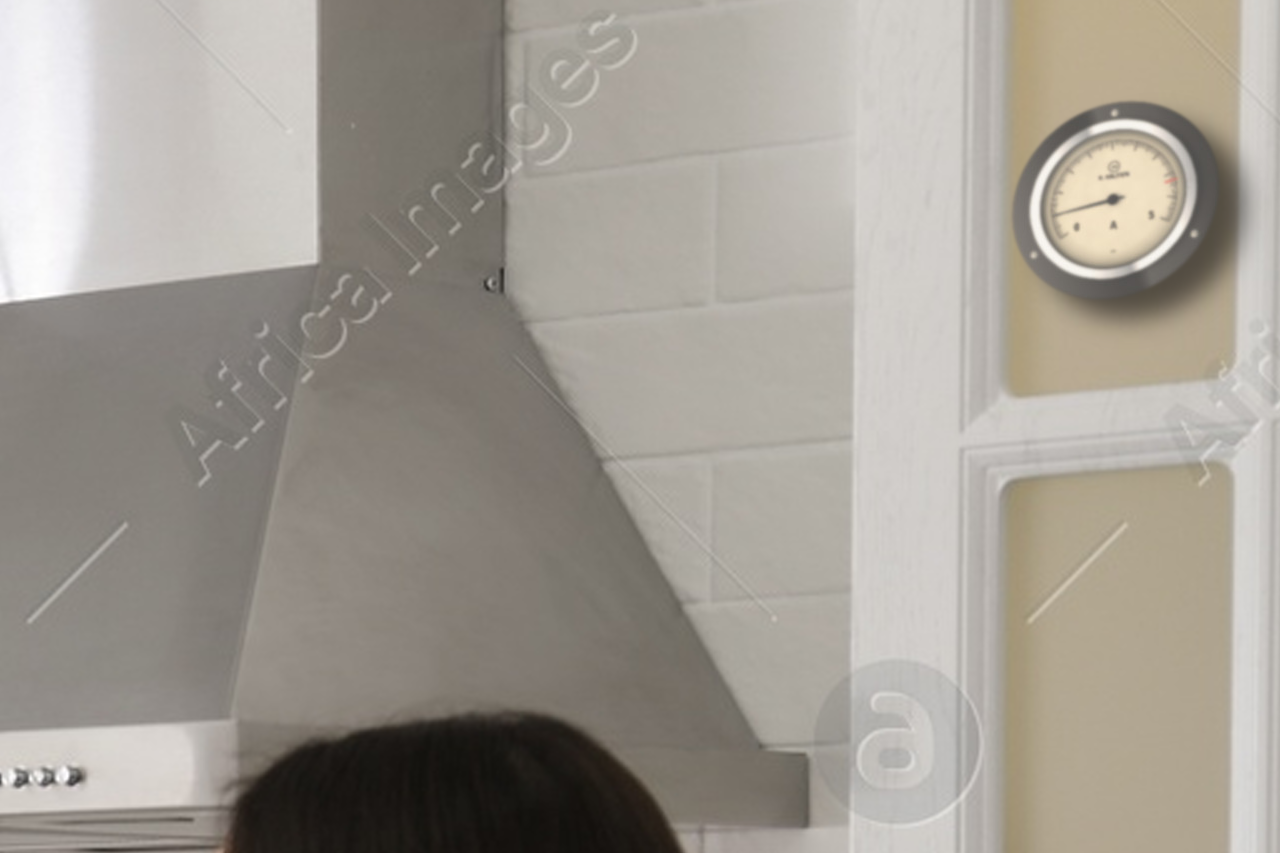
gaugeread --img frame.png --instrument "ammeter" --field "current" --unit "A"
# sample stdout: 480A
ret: 0.5A
